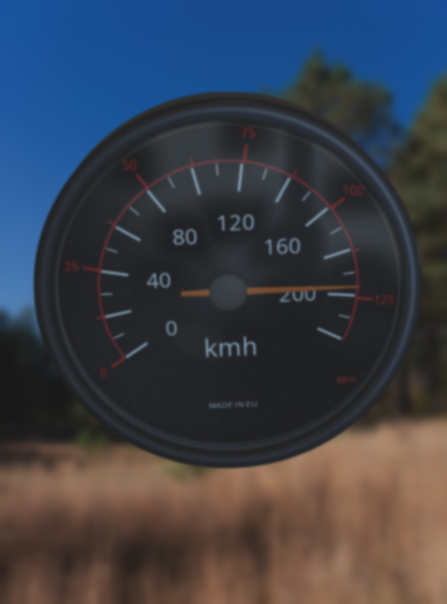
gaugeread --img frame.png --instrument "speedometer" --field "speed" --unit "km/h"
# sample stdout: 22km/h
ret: 195km/h
